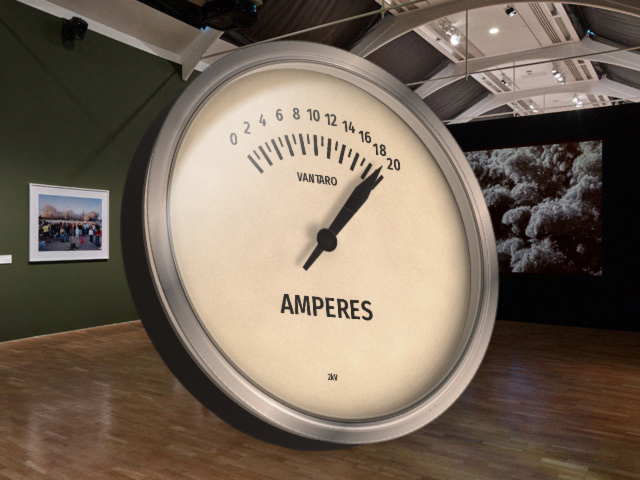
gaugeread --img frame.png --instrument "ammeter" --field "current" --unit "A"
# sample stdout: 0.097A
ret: 19A
